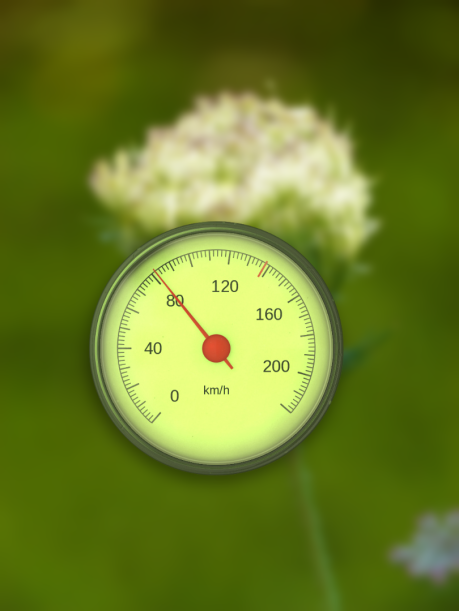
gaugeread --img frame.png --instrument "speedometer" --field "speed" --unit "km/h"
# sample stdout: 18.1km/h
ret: 82km/h
